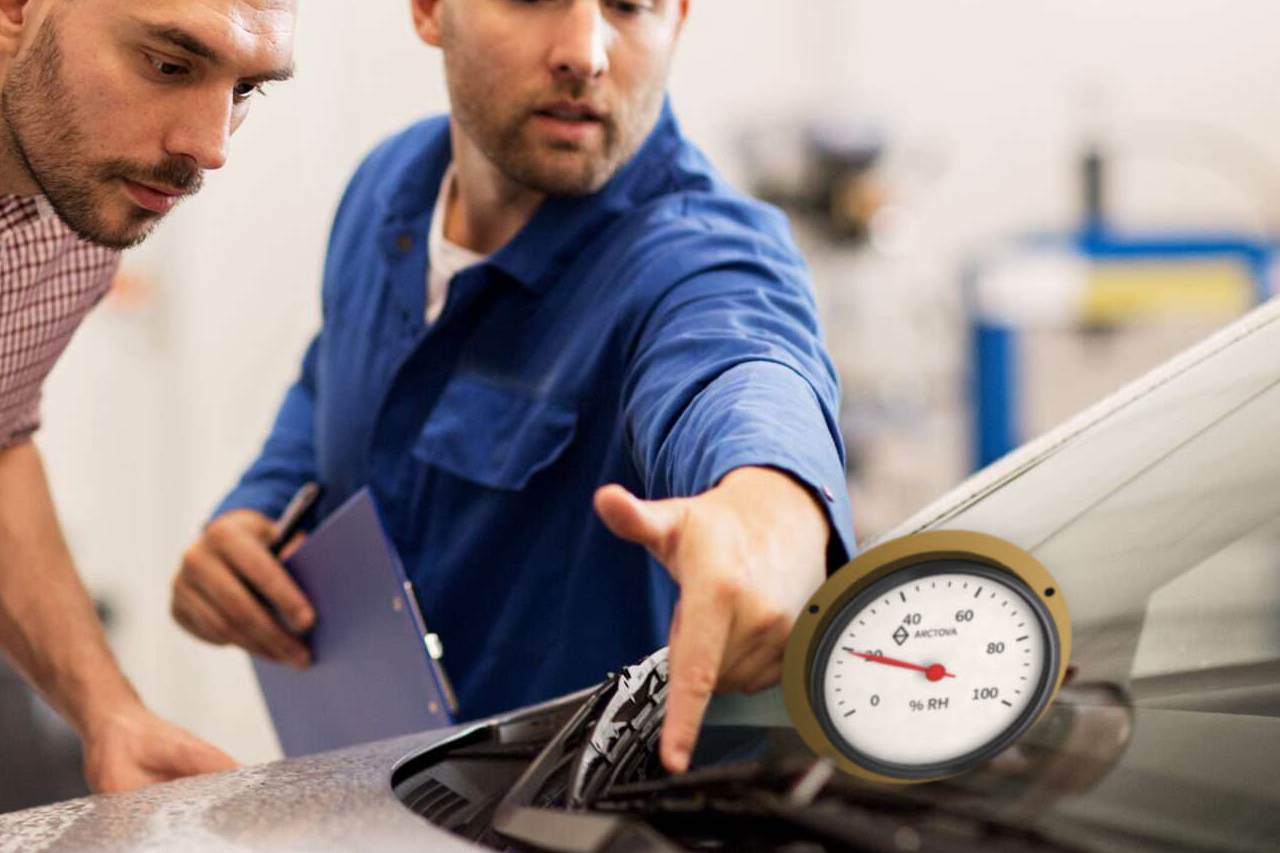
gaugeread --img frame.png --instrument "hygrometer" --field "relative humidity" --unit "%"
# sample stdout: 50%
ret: 20%
